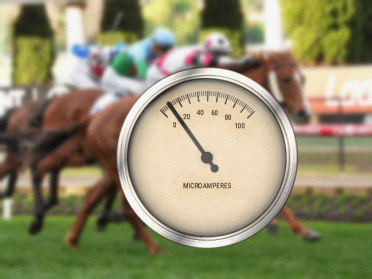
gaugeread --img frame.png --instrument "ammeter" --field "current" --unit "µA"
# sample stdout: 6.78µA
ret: 10µA
